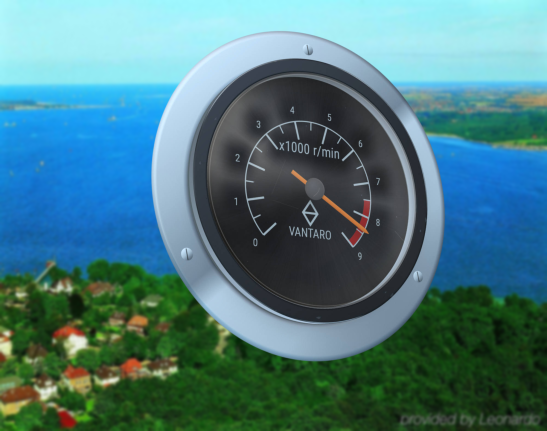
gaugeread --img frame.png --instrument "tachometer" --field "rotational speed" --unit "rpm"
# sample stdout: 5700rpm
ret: 8500rpm
